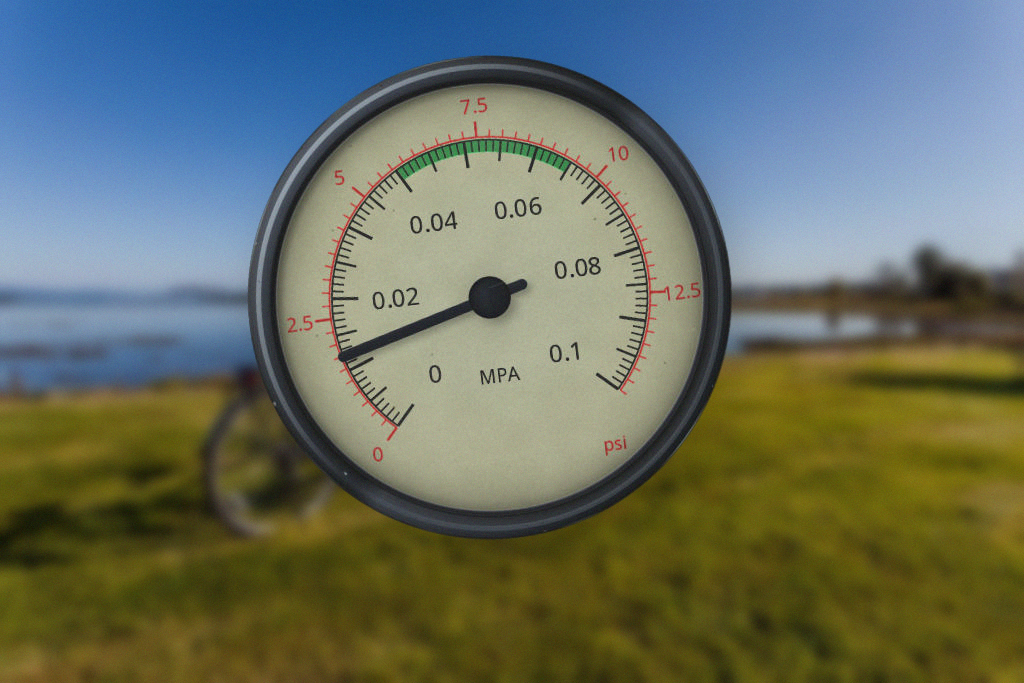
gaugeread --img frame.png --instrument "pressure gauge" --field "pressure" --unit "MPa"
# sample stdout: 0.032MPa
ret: 0.012MPa
